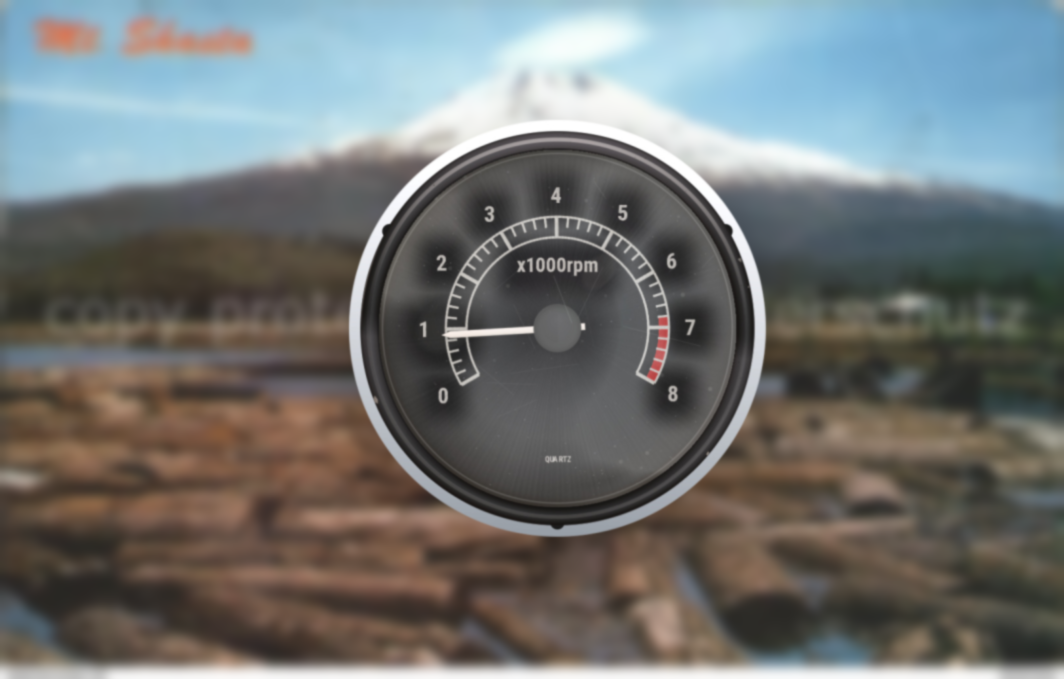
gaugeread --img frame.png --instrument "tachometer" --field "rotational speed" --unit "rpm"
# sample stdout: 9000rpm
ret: 900rpm
